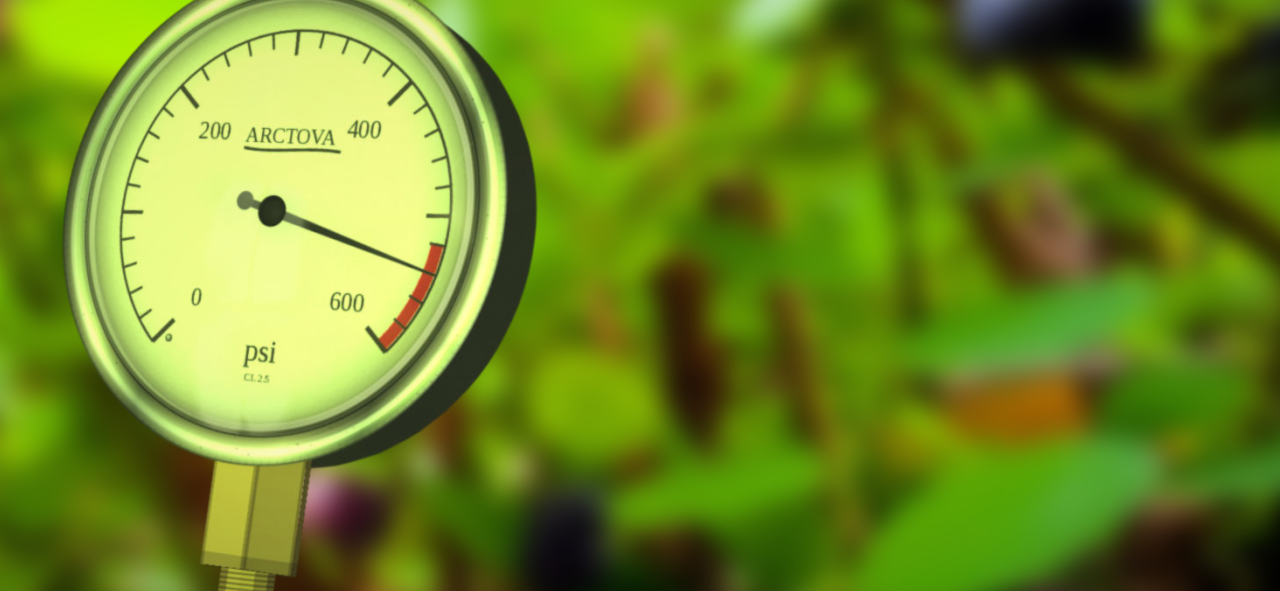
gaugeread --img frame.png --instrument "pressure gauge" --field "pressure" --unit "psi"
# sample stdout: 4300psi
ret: 540psi
